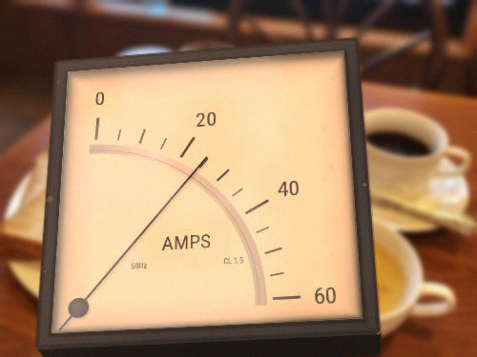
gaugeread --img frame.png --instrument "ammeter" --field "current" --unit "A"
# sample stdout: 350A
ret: 25A
